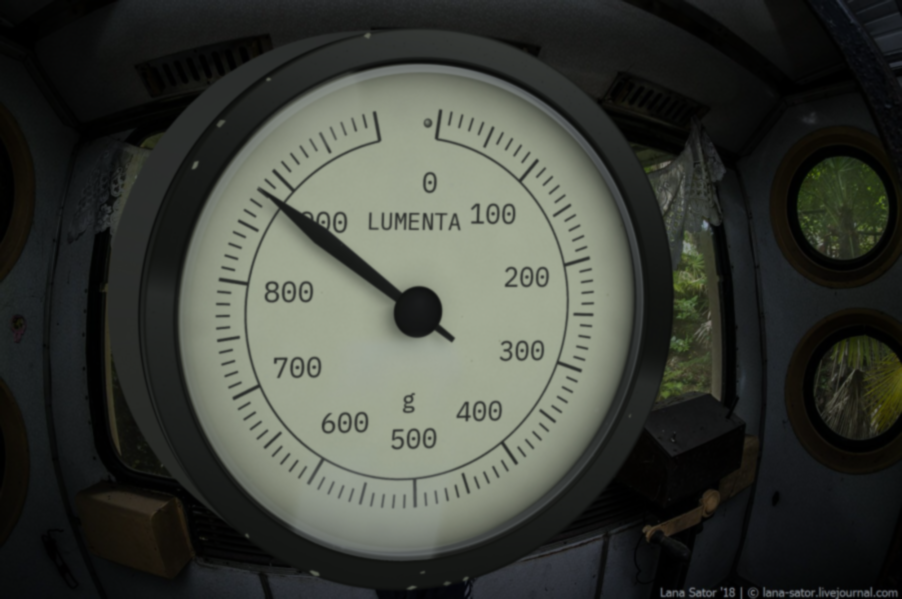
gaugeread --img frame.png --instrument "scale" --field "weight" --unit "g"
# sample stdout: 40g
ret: 880g
